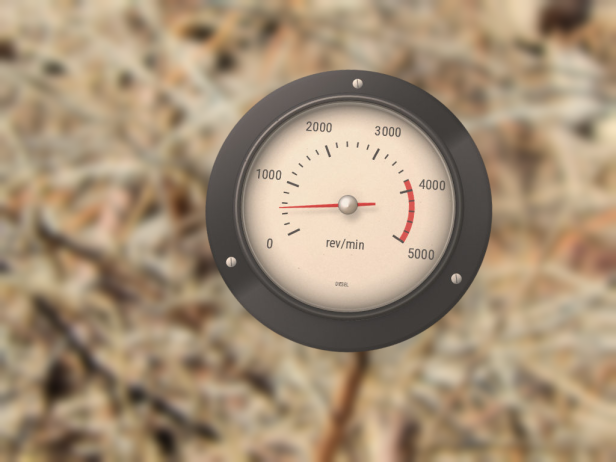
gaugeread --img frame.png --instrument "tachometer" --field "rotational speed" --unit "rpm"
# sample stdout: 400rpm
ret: 500rpm
